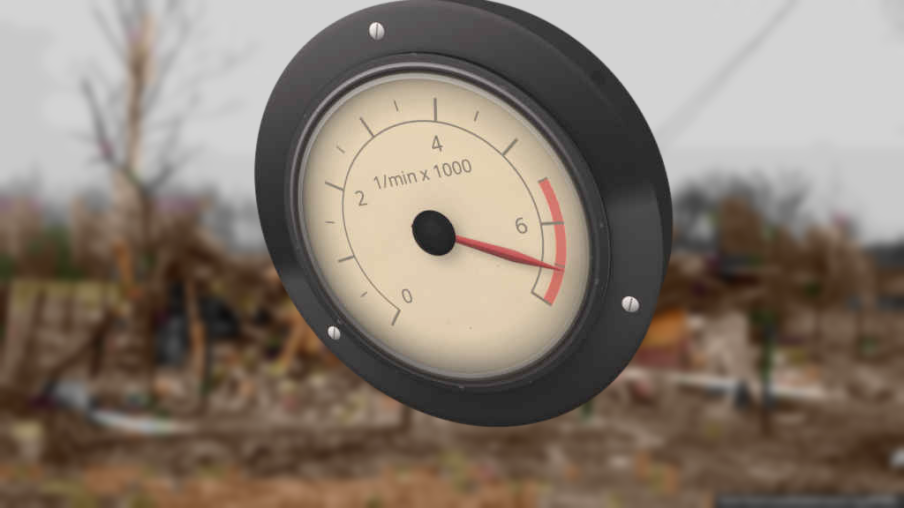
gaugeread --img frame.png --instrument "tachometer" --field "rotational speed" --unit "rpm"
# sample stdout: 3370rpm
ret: 6500rpm
